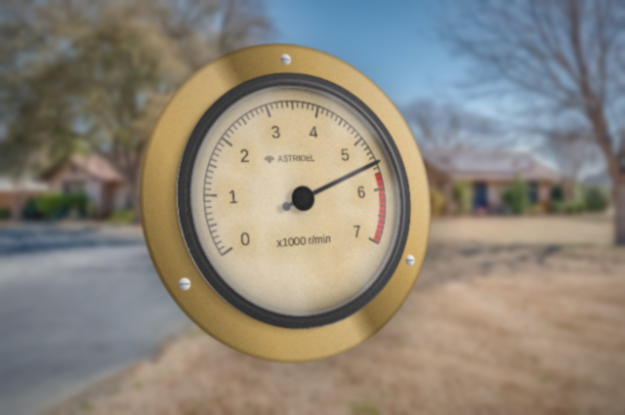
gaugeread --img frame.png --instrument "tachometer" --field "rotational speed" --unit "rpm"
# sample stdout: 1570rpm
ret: 5500rpm
